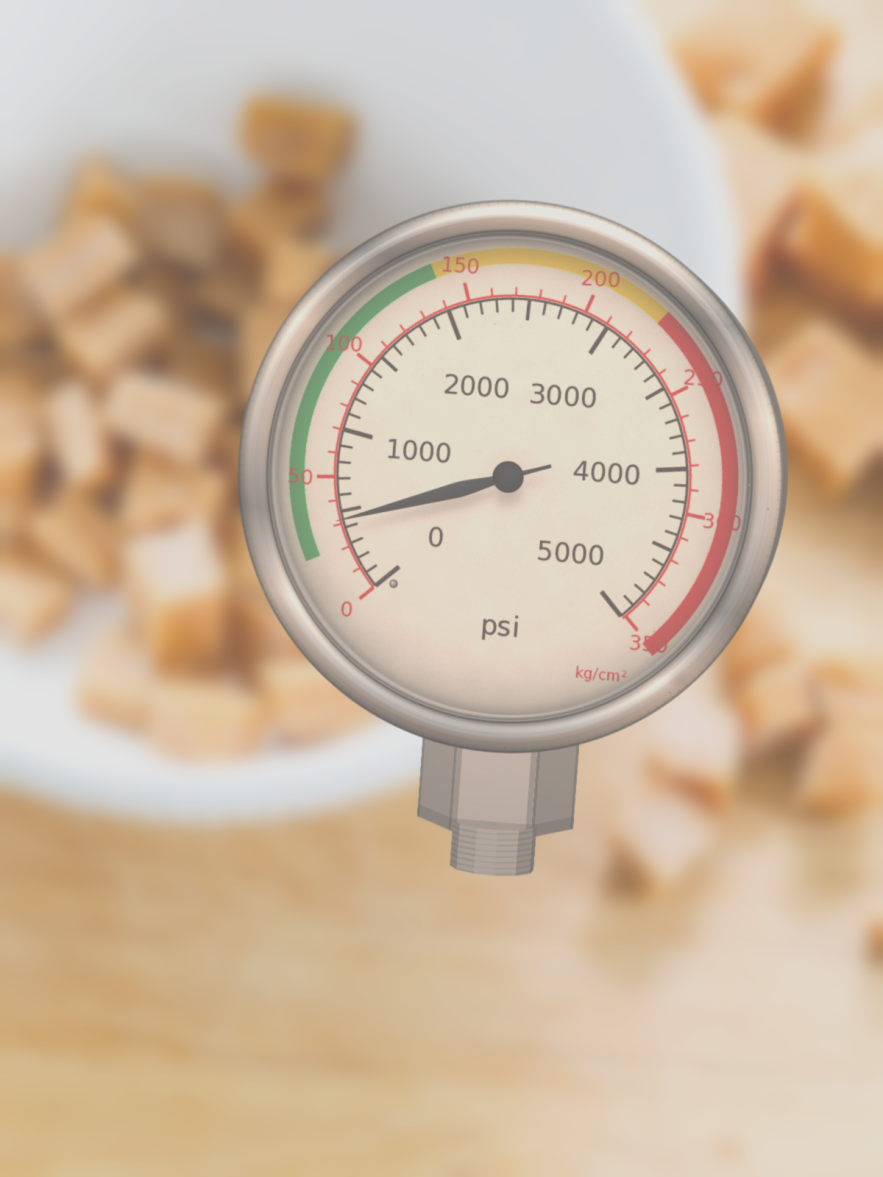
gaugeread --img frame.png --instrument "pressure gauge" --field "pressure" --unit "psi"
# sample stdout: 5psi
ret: 450psi
